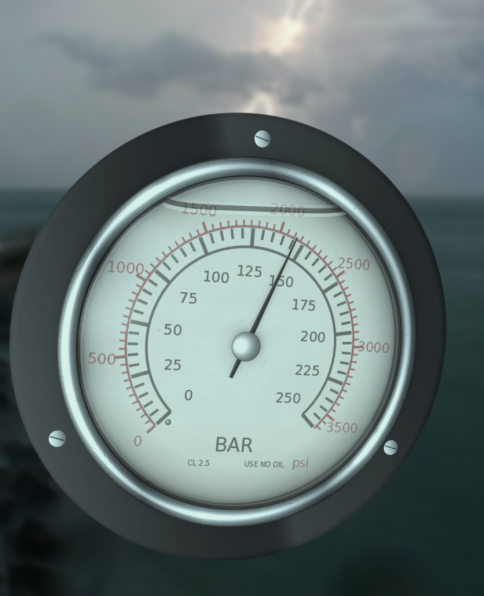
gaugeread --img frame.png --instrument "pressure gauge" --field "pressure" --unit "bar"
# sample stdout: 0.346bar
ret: 145bar
